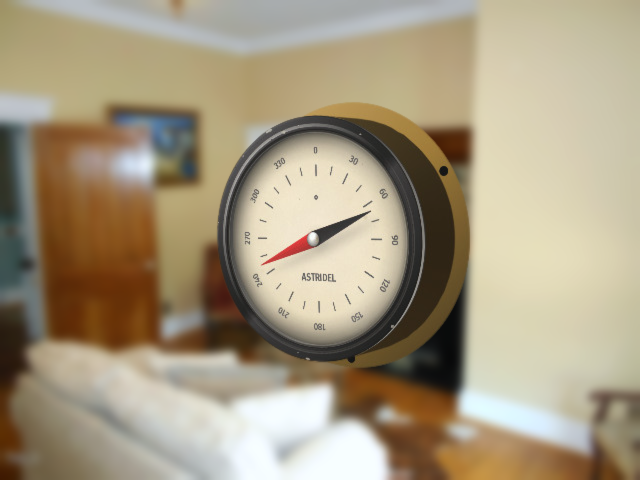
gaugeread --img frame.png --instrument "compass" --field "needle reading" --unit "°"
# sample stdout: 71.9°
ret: 247.5°
